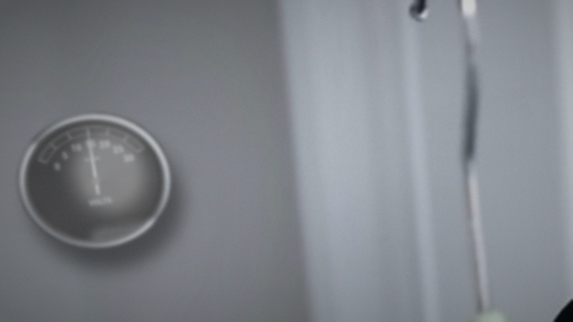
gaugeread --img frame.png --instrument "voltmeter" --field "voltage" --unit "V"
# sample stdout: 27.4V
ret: 15V
